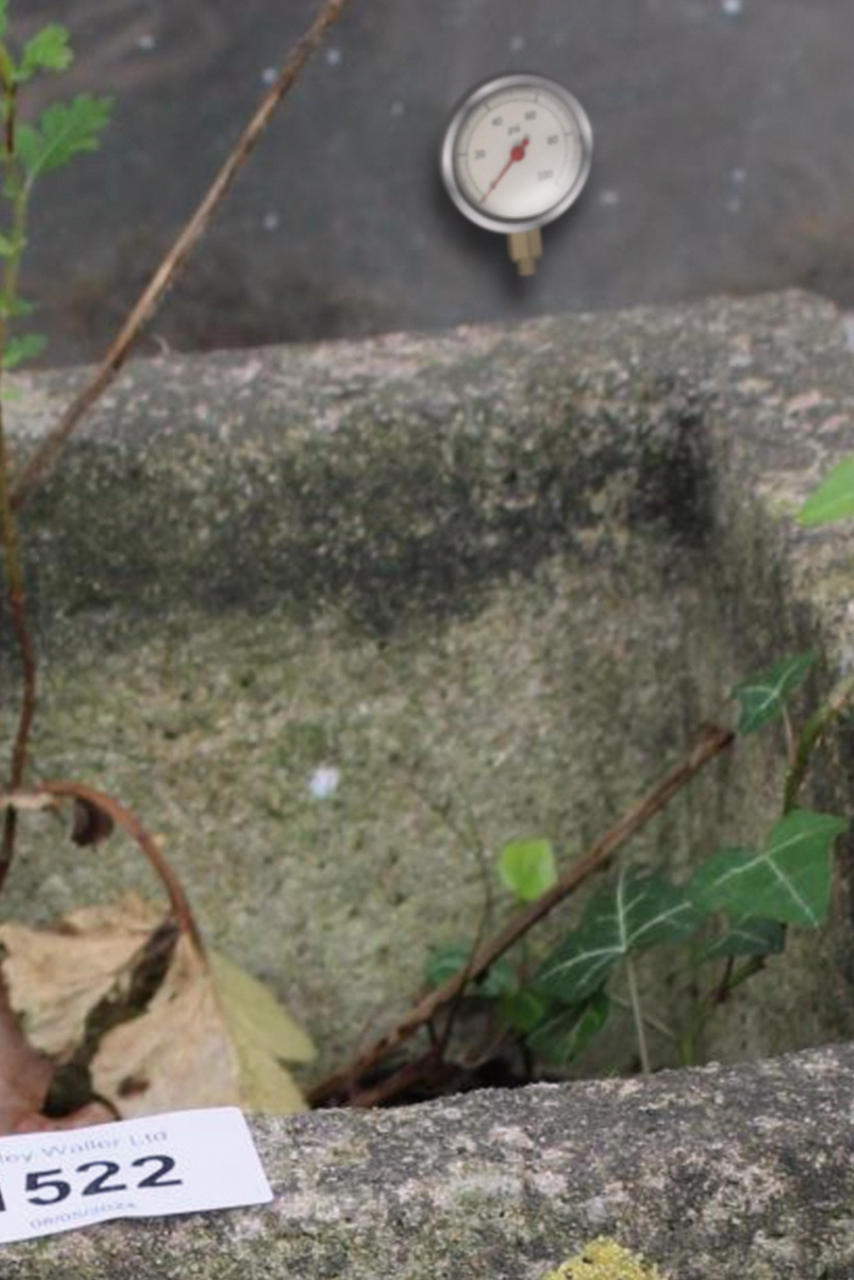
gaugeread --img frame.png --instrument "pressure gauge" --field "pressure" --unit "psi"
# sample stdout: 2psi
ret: 0psi
